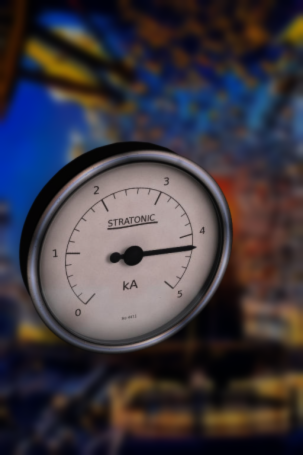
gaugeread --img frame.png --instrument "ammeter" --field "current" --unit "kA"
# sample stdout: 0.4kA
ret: 4.2kA
